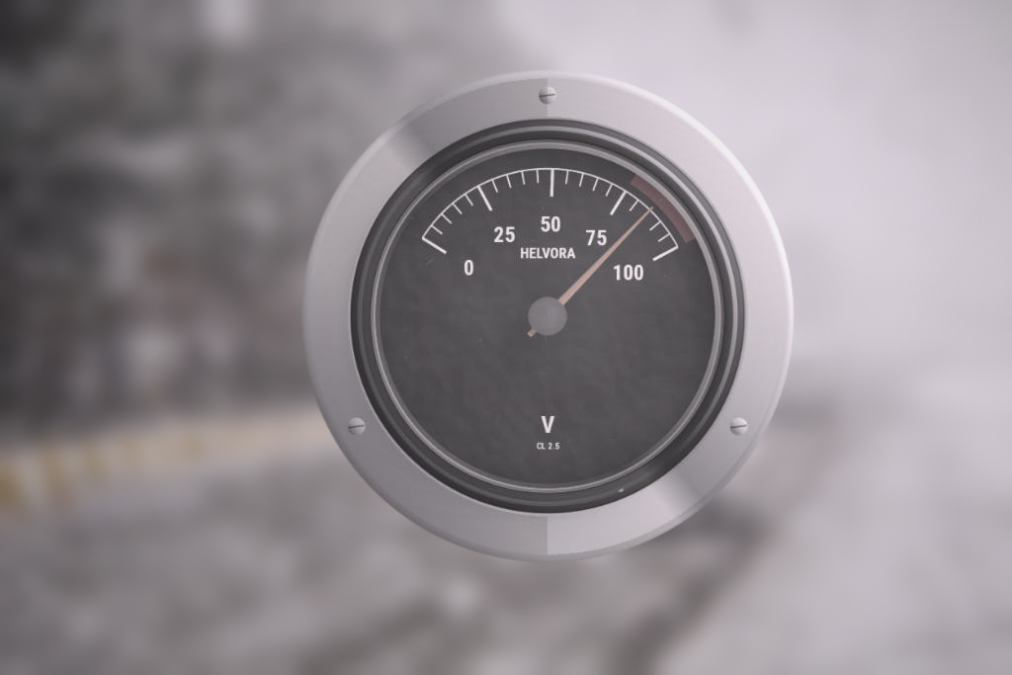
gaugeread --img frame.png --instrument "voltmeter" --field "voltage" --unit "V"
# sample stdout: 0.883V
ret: 85V
